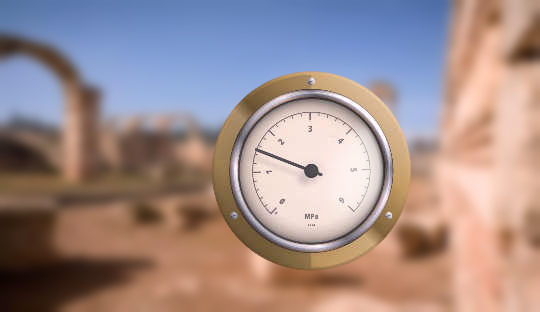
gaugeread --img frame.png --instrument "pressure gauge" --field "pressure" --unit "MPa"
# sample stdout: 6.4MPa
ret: 1.5MPa
